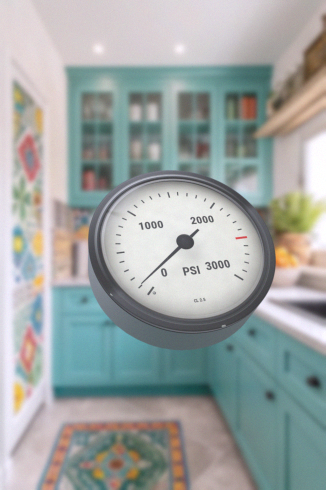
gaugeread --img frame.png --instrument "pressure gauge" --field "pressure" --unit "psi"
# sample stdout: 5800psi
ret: 100psi
